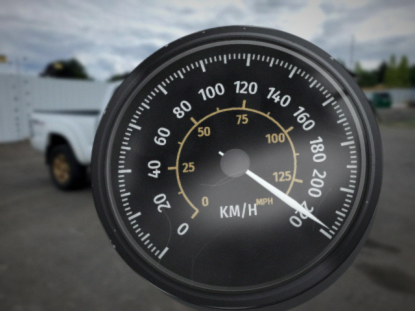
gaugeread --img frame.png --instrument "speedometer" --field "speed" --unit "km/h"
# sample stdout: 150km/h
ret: 218km/h
